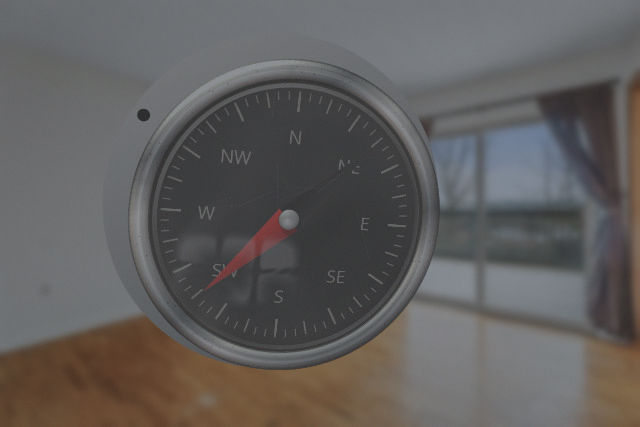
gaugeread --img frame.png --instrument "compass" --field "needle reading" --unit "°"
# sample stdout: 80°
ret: 225°
